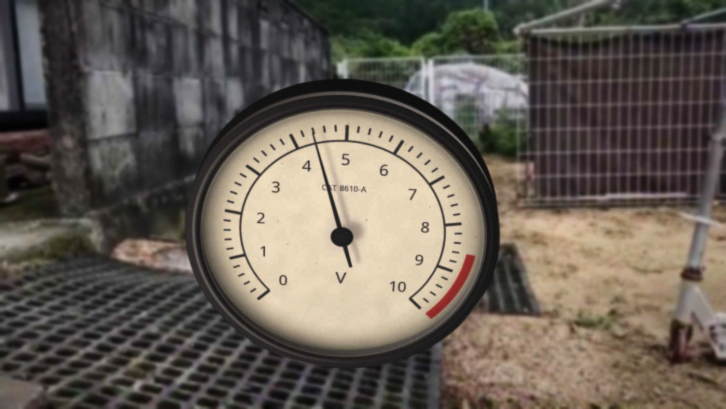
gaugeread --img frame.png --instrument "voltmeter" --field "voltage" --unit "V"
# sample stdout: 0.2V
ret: 4.4V
